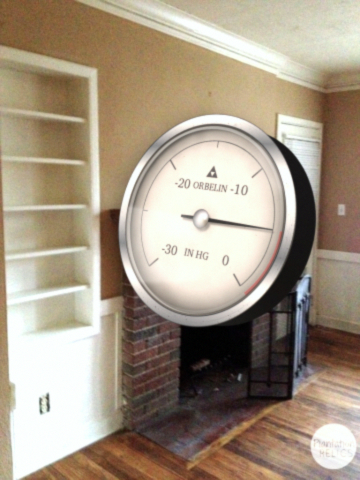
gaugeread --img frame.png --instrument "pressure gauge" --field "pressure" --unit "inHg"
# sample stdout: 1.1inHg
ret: -5inHg
